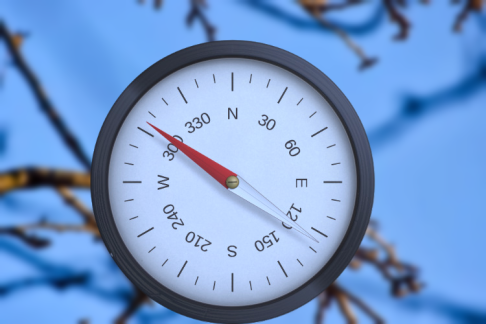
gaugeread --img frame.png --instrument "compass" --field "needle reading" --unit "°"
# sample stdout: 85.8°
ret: 305°
